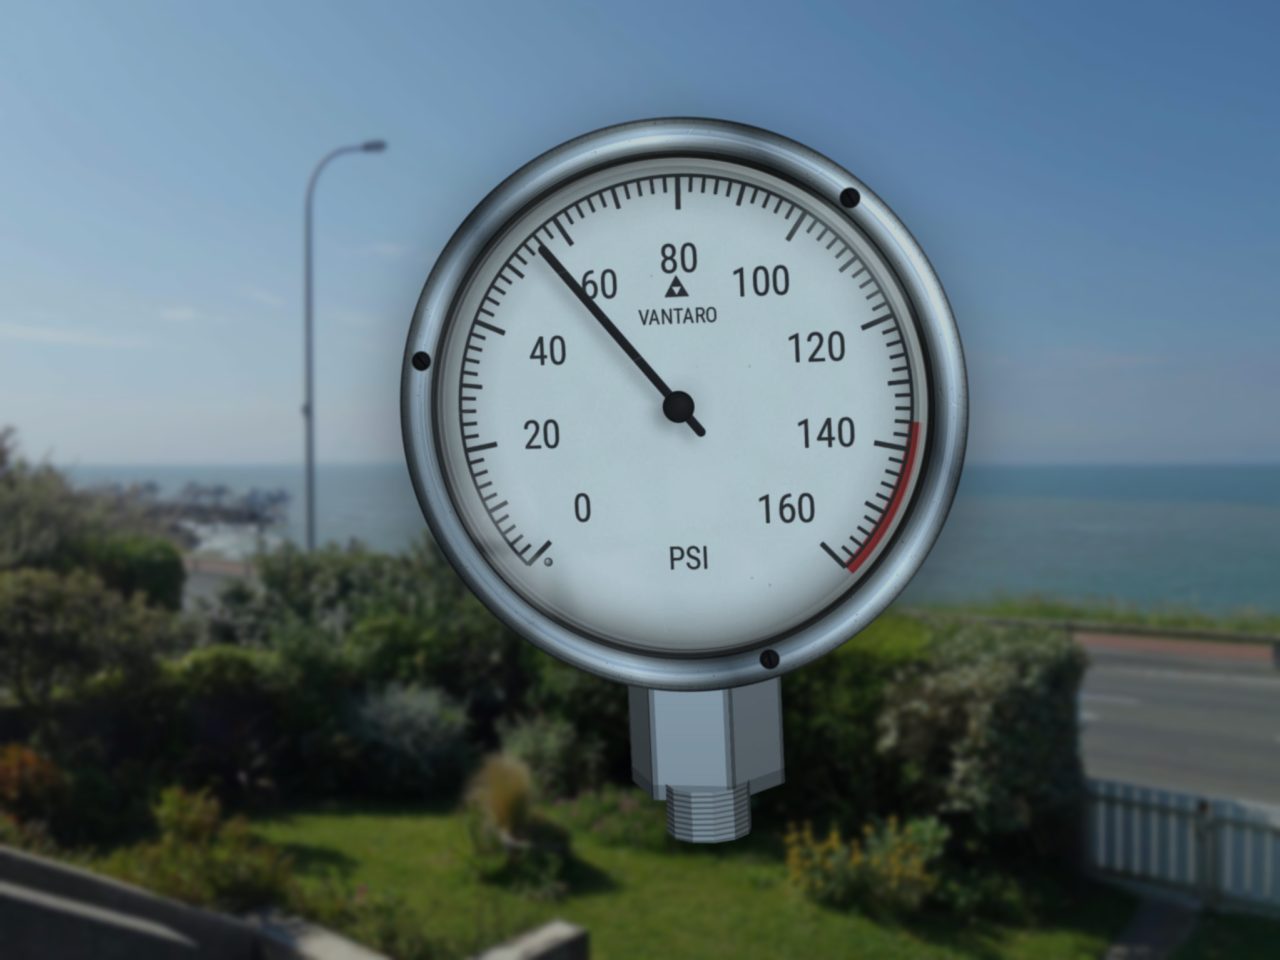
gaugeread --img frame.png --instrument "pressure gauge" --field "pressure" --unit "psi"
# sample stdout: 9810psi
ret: 56psi
